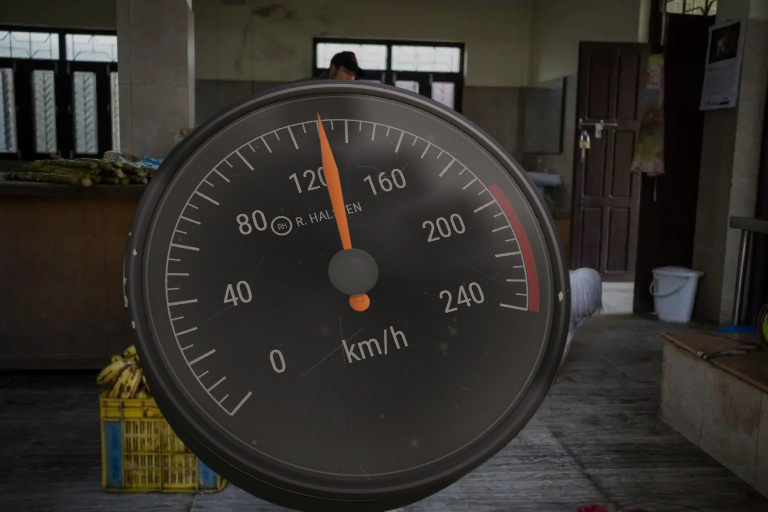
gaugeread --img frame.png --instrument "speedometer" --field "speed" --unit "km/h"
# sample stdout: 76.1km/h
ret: 130km/h
